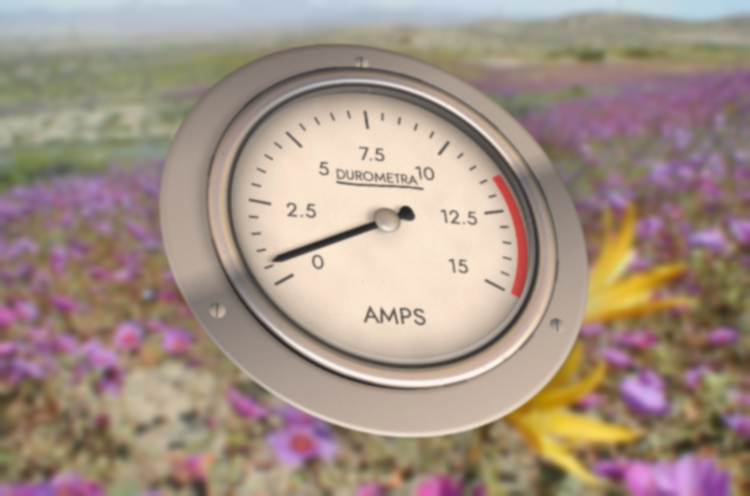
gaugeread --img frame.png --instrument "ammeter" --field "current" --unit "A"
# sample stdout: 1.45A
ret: 0.5A
